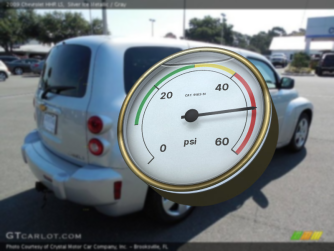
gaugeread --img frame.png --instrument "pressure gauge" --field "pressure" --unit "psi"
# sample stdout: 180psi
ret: 50psi
